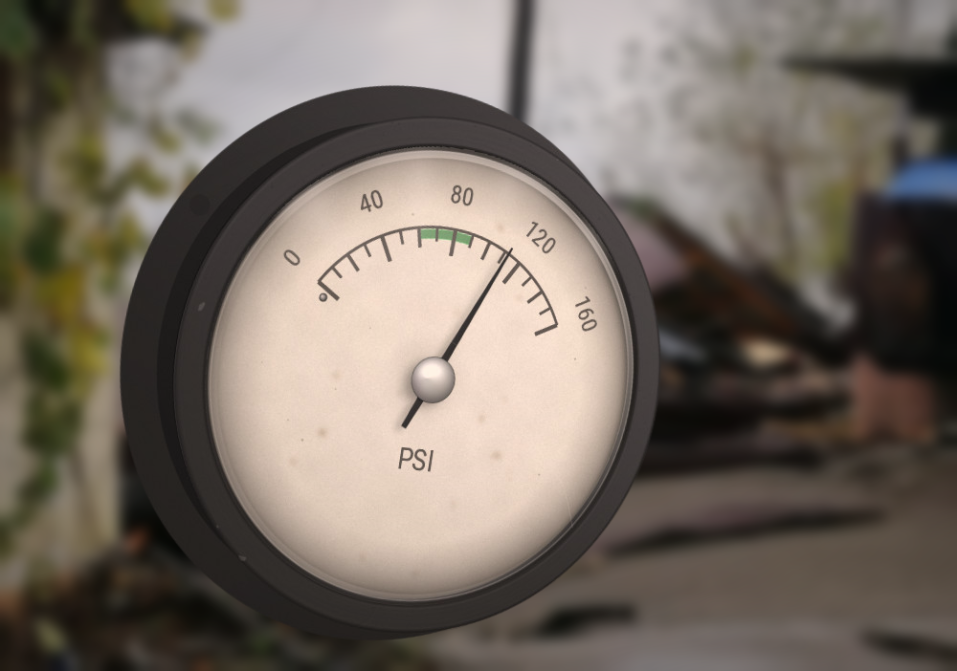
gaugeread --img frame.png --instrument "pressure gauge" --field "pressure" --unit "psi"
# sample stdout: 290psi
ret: 110psi
